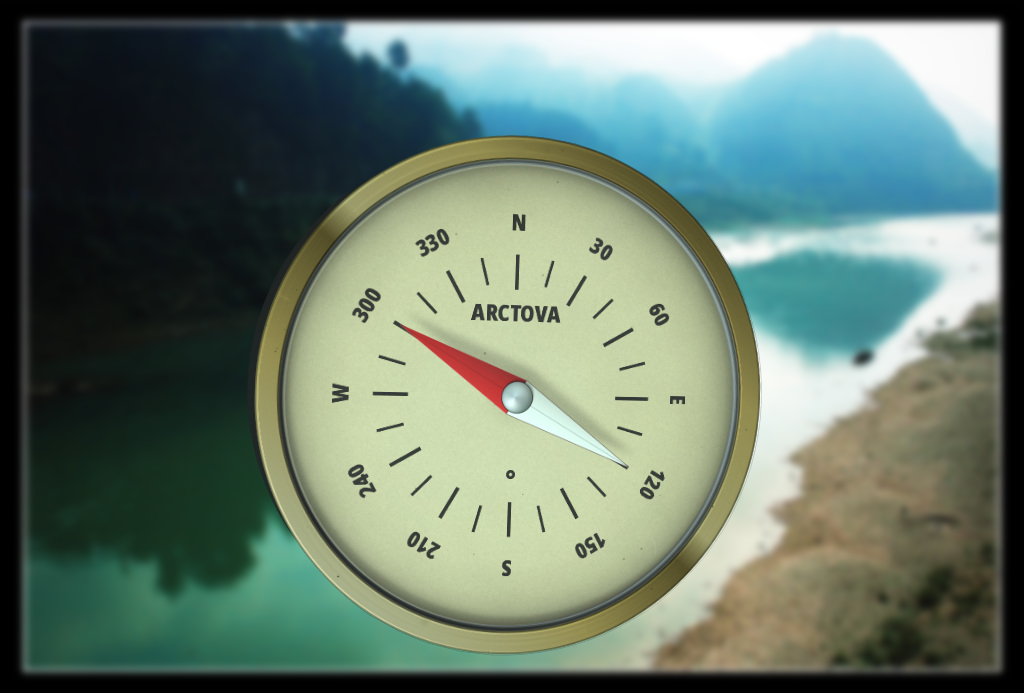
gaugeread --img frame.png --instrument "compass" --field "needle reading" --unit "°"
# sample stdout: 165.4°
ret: 300°
